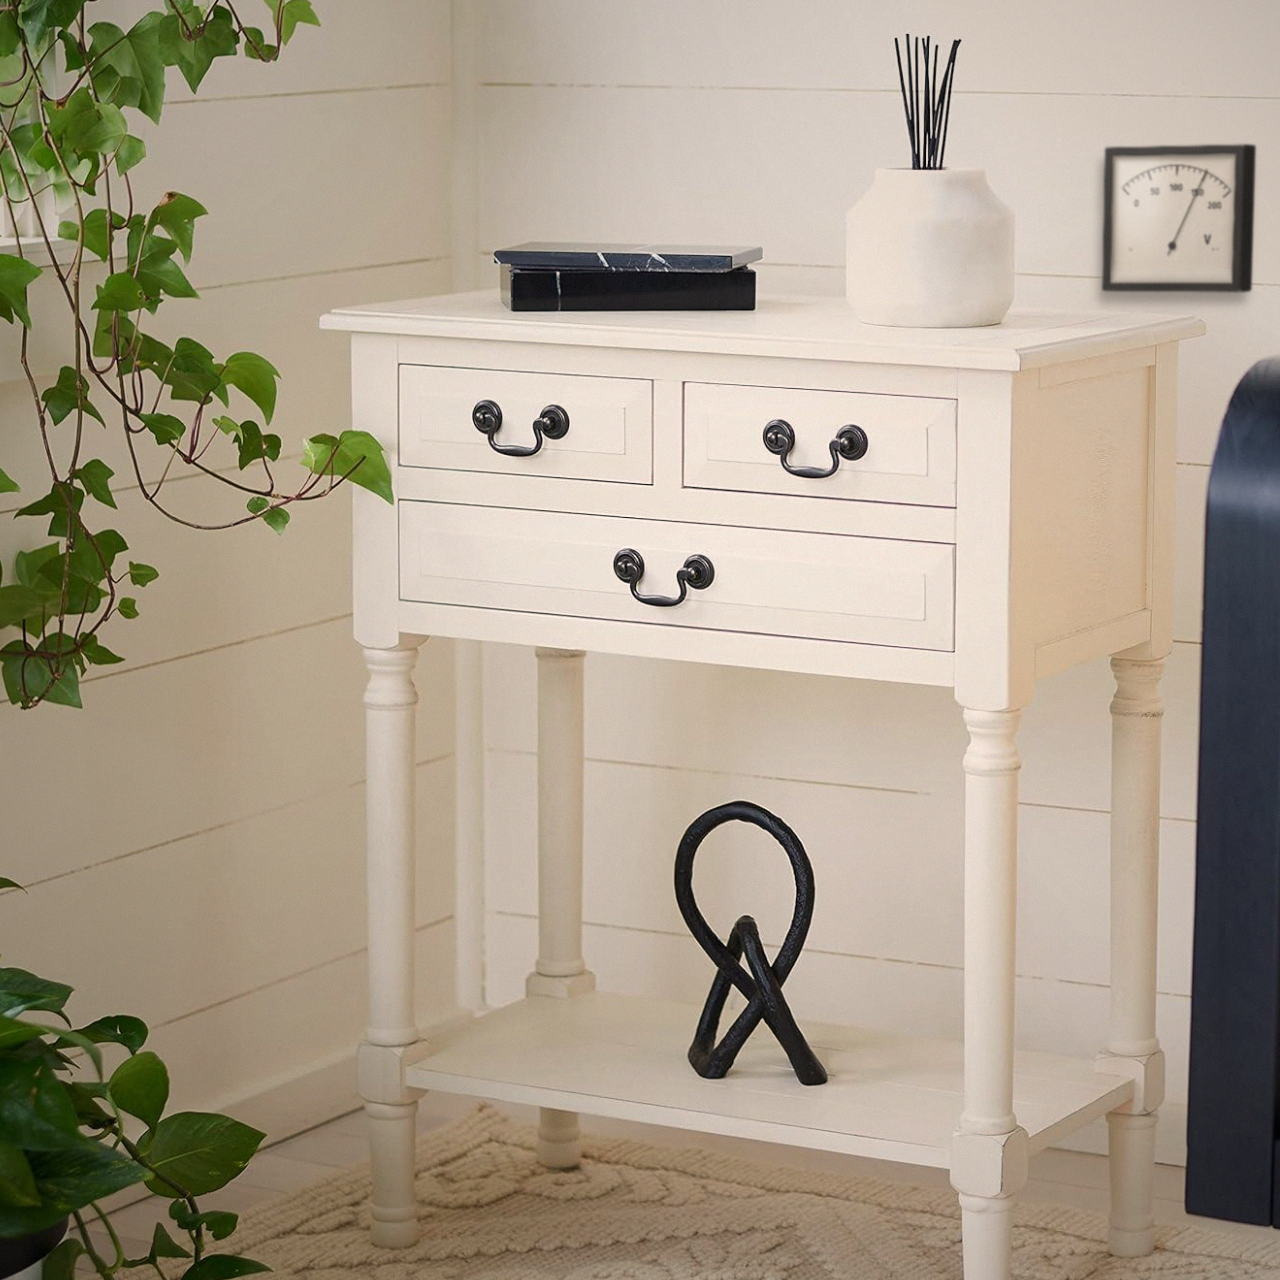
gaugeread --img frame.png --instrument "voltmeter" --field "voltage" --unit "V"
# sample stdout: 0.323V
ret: 150V
